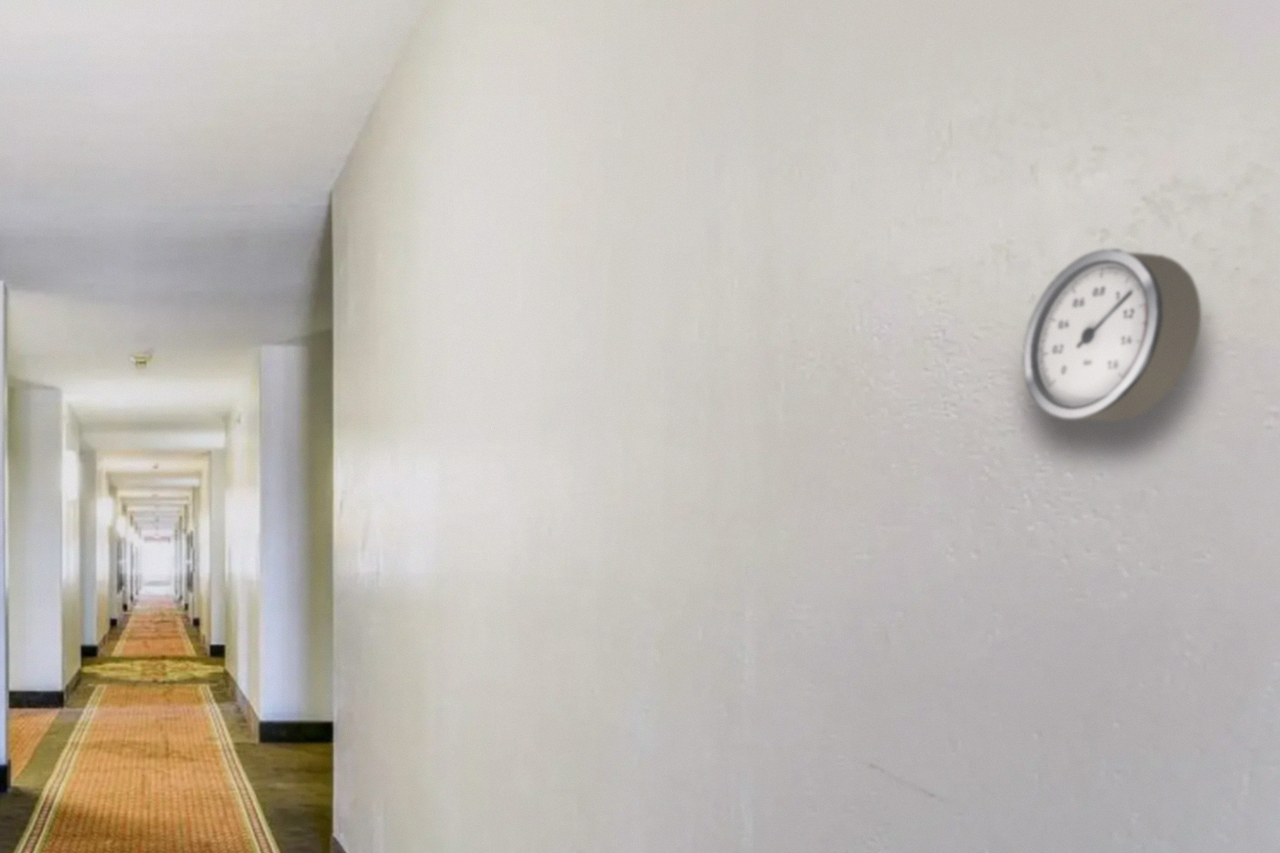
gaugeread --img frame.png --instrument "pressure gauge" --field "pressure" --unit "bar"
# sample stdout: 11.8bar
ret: 1.1bar
